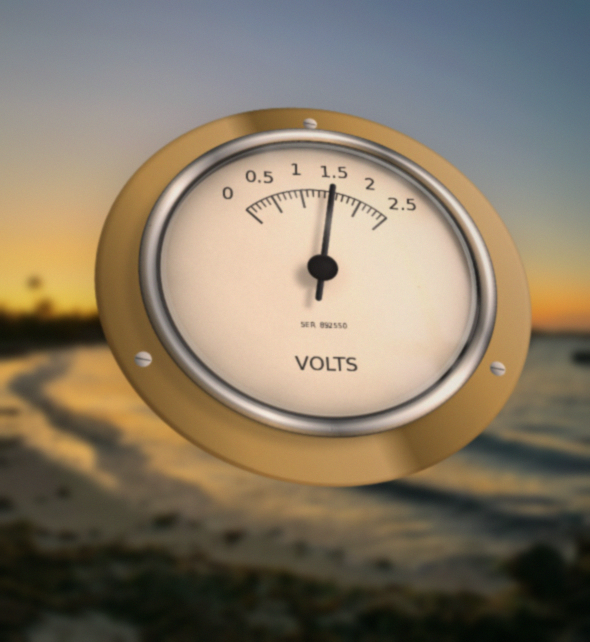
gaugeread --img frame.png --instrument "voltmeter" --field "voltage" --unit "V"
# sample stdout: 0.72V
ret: 1.5V
